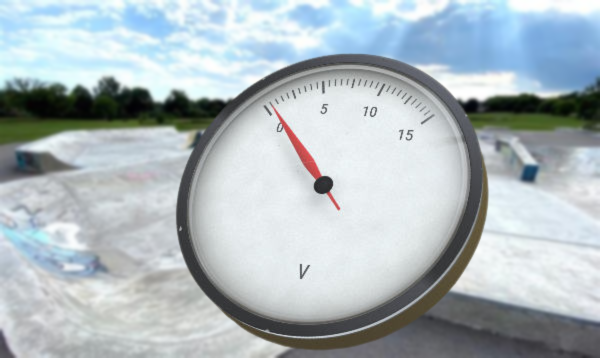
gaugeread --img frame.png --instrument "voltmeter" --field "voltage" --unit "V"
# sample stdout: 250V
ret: 0.5V
